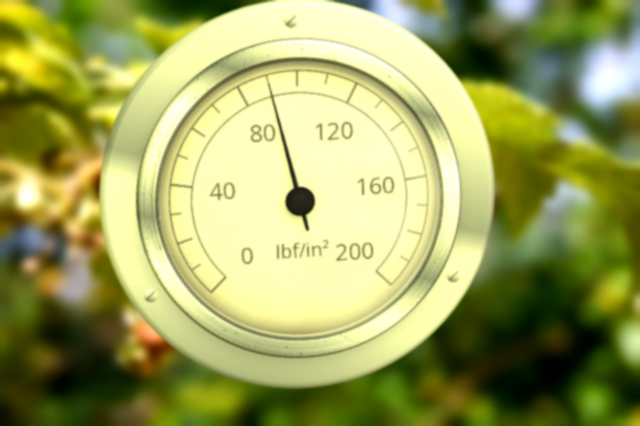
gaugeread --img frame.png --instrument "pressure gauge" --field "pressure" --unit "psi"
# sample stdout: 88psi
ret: 90psi
